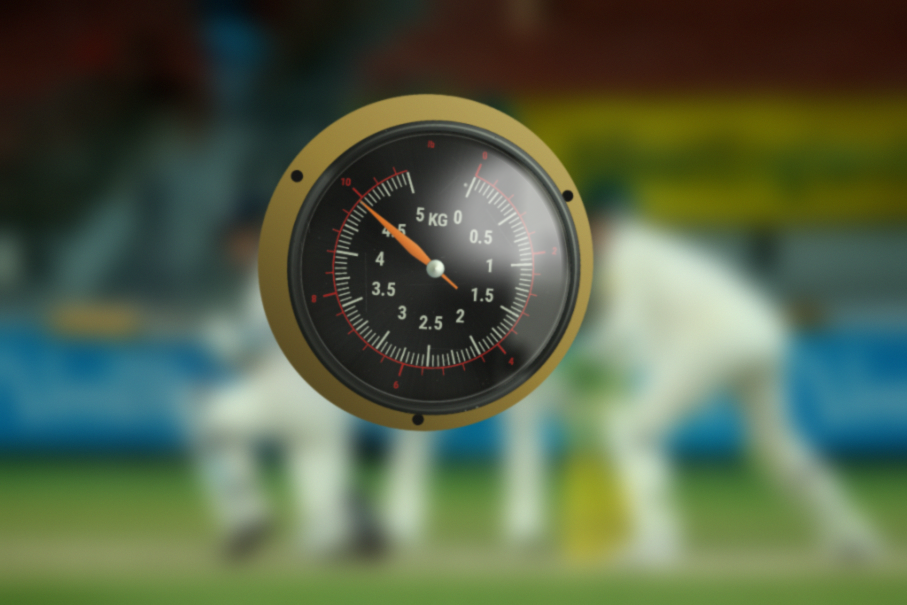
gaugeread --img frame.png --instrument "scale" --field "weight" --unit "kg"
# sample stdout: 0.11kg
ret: 4.5kg
